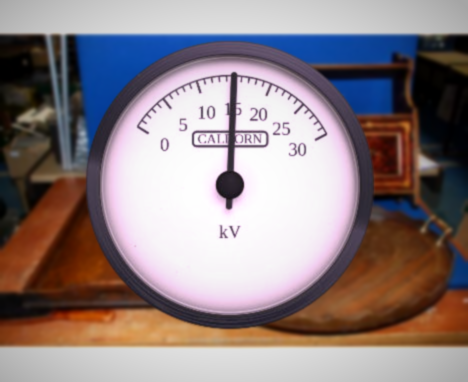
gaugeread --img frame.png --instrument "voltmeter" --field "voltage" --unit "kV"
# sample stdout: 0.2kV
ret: 15kV
